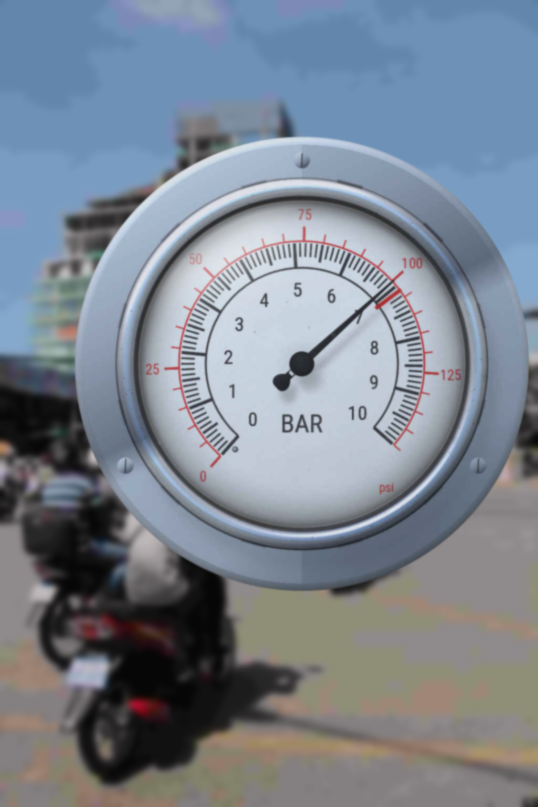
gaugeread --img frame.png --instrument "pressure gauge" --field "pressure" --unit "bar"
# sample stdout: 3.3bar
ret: 6.9bar
